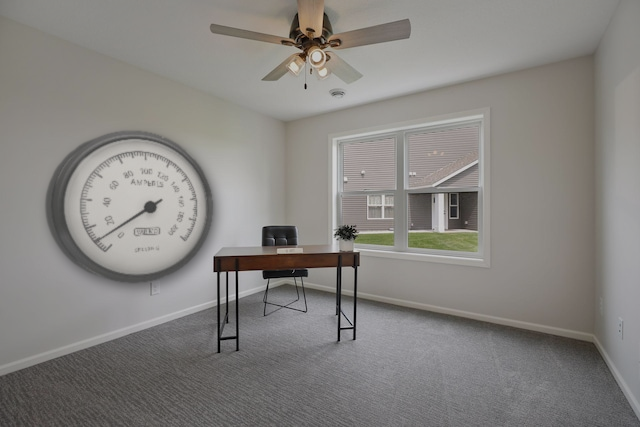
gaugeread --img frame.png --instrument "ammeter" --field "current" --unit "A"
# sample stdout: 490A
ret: 10A
